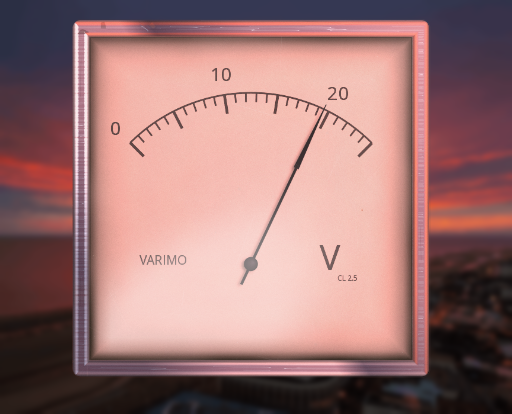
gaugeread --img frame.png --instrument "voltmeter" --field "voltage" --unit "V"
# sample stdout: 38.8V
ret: 19.5V
